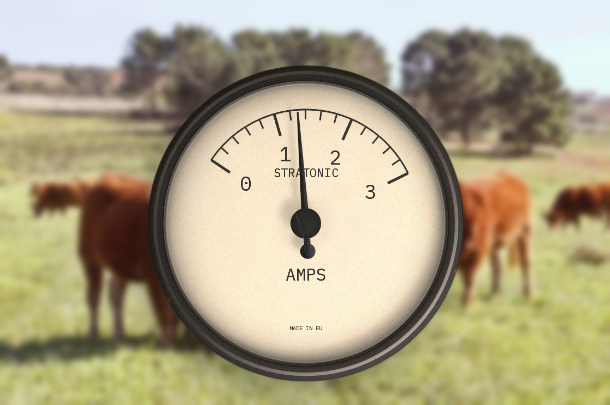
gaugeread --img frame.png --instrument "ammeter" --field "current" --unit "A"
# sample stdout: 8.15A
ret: 1.3A
